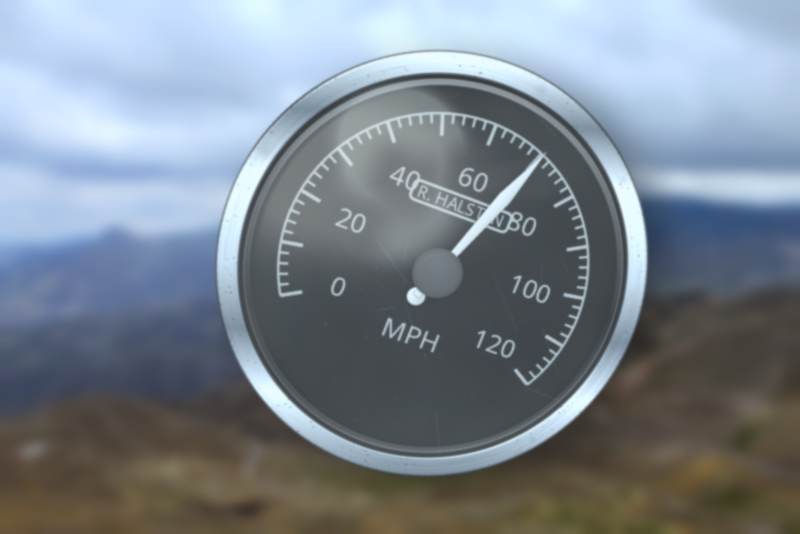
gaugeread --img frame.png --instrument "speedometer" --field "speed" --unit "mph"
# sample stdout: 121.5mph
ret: 70mph
